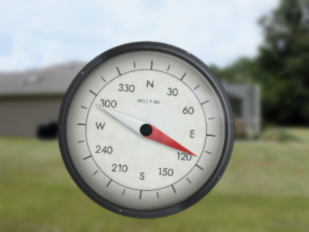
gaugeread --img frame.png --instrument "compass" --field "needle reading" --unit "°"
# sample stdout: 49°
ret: 112.5°
